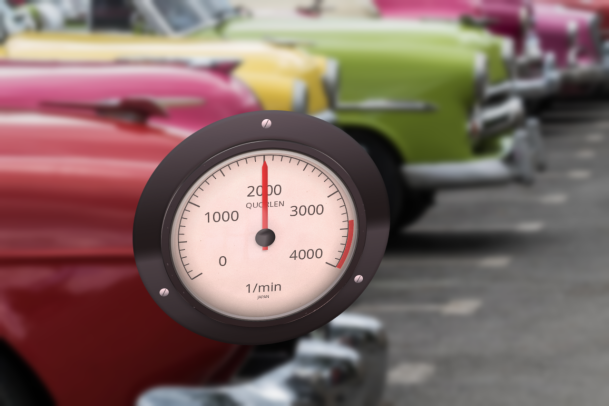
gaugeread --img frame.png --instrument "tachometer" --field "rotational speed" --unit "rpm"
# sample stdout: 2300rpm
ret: 2000rpm
